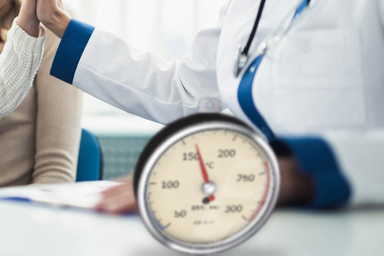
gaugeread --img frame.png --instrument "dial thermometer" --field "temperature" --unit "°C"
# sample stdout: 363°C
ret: 160°C
